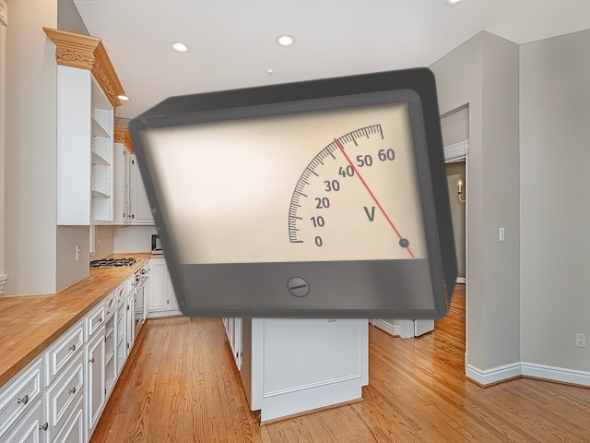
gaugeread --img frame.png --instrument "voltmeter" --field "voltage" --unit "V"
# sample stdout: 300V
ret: 45V
